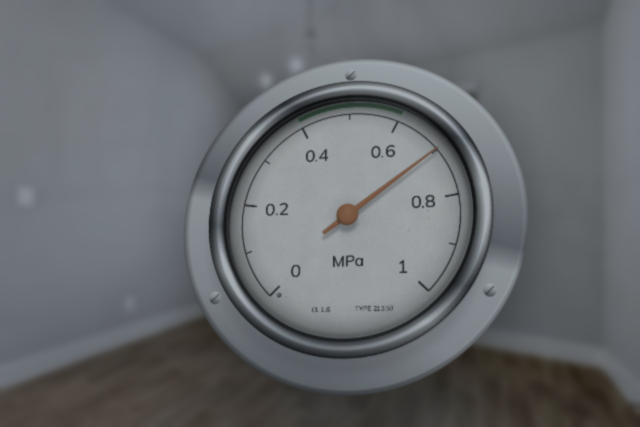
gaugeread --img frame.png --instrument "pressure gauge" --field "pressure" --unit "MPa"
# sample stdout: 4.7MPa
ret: 0.7MPa
